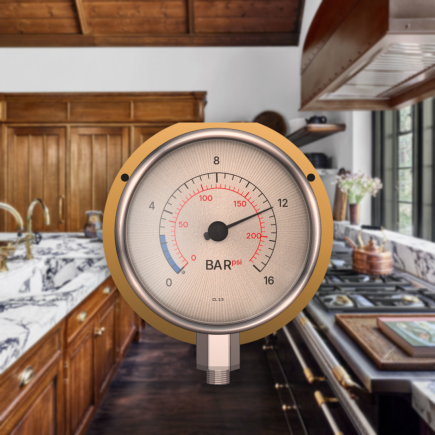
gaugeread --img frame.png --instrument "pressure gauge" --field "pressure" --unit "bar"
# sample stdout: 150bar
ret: 12bar
